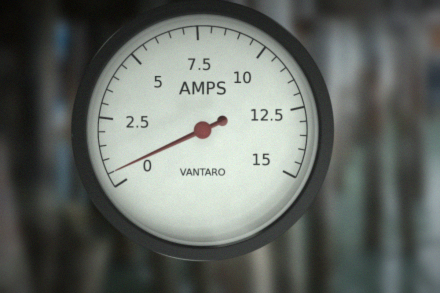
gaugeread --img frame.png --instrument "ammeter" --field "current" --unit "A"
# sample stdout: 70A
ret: 0.5A
